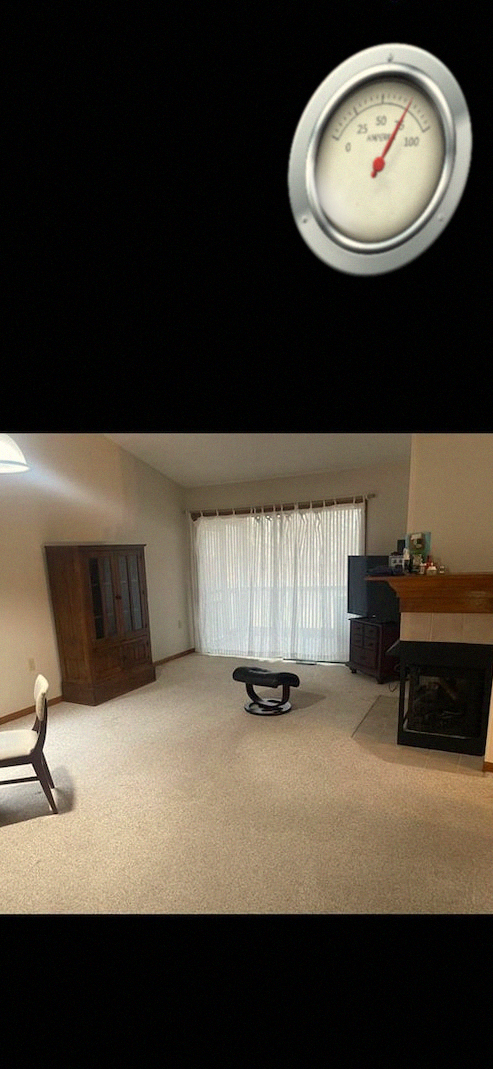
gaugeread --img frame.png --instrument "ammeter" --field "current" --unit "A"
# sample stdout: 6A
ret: 75A
